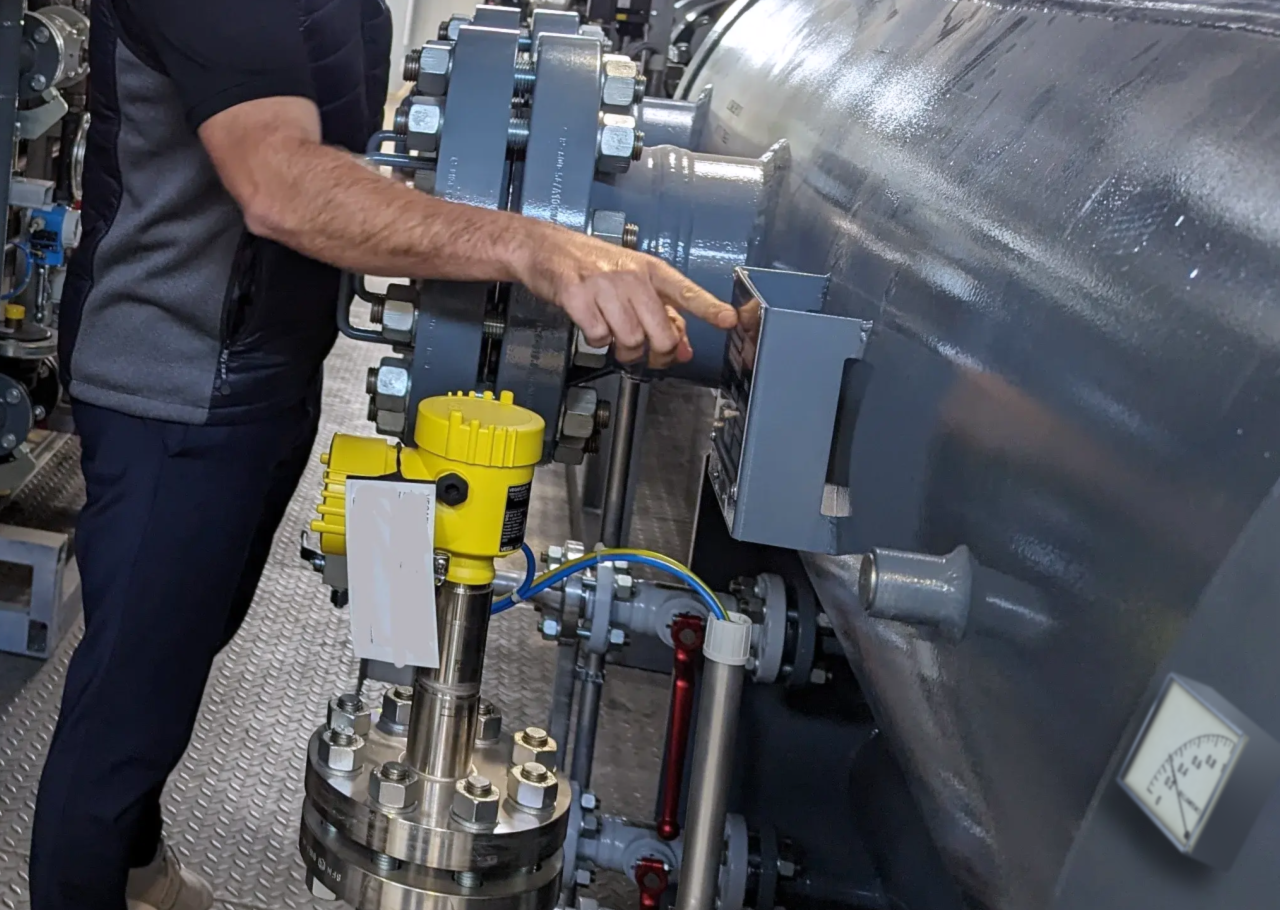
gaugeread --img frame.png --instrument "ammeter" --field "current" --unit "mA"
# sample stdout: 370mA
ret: 0.3mA
